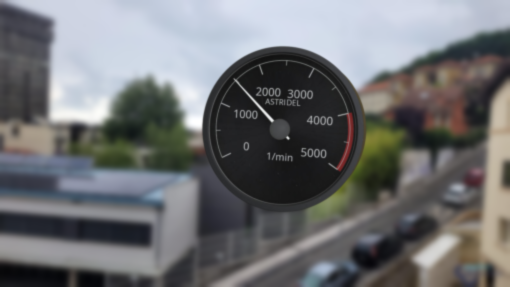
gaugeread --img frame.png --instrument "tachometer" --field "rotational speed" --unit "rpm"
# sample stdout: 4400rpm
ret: 1500rpm
